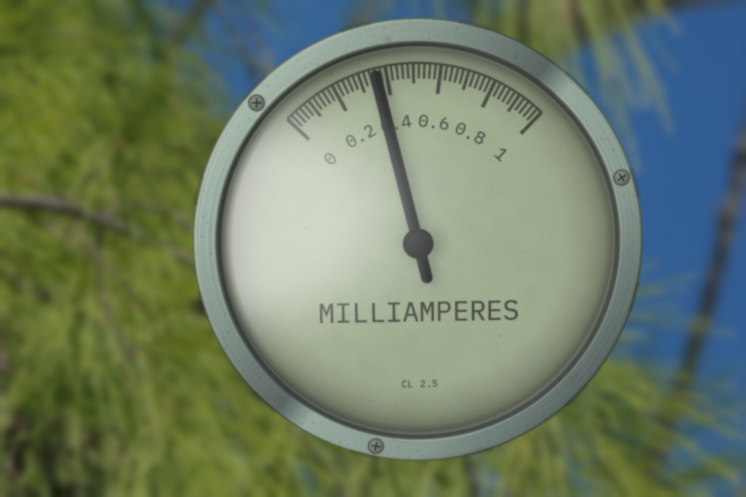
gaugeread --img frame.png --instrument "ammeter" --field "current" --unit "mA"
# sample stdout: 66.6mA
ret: 0.36mA
